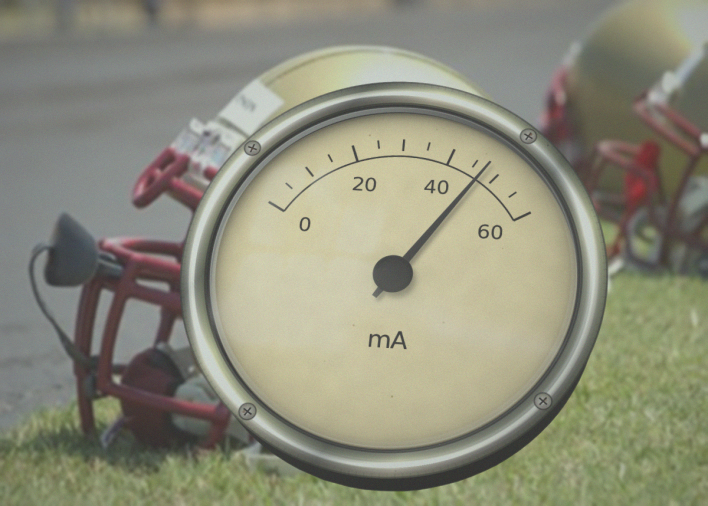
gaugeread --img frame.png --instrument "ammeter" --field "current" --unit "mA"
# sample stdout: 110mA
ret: 47.5mA
